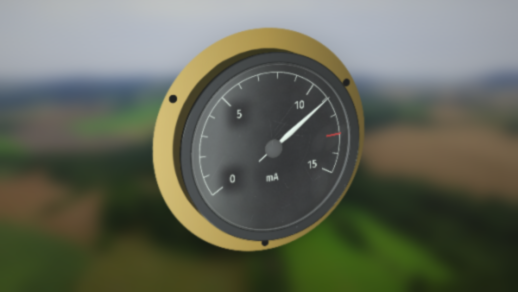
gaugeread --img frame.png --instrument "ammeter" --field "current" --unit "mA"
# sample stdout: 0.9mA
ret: 11mA
